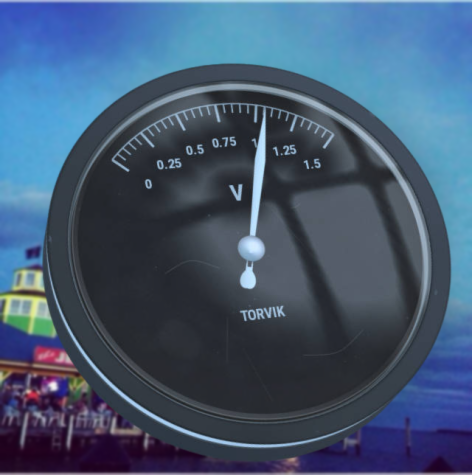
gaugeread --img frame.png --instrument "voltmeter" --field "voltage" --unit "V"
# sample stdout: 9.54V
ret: 1.05V
